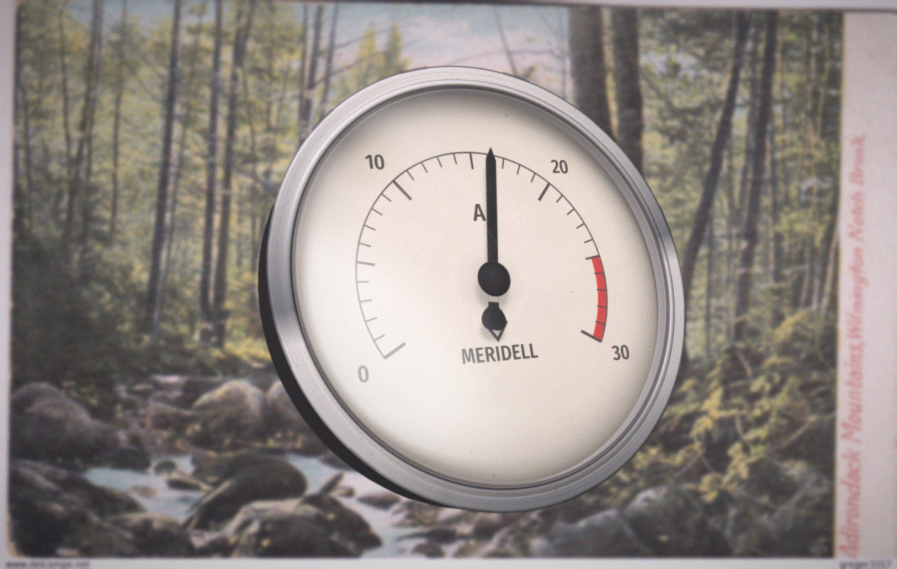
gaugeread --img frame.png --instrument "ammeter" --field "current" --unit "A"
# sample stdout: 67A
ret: 16A
